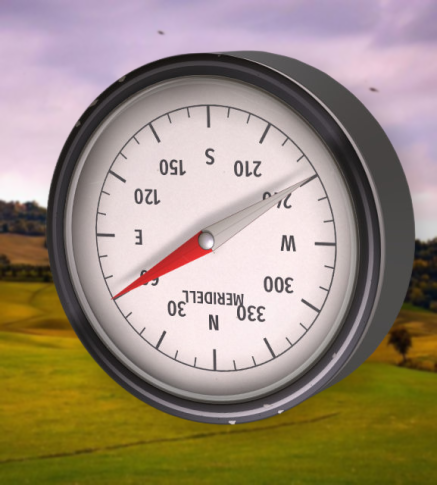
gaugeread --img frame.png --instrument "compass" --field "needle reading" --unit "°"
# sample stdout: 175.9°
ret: 60°
